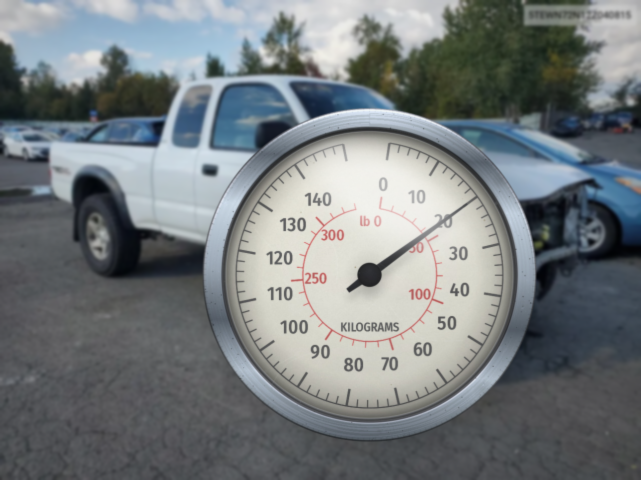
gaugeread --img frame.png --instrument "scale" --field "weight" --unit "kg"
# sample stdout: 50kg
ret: 20kg
